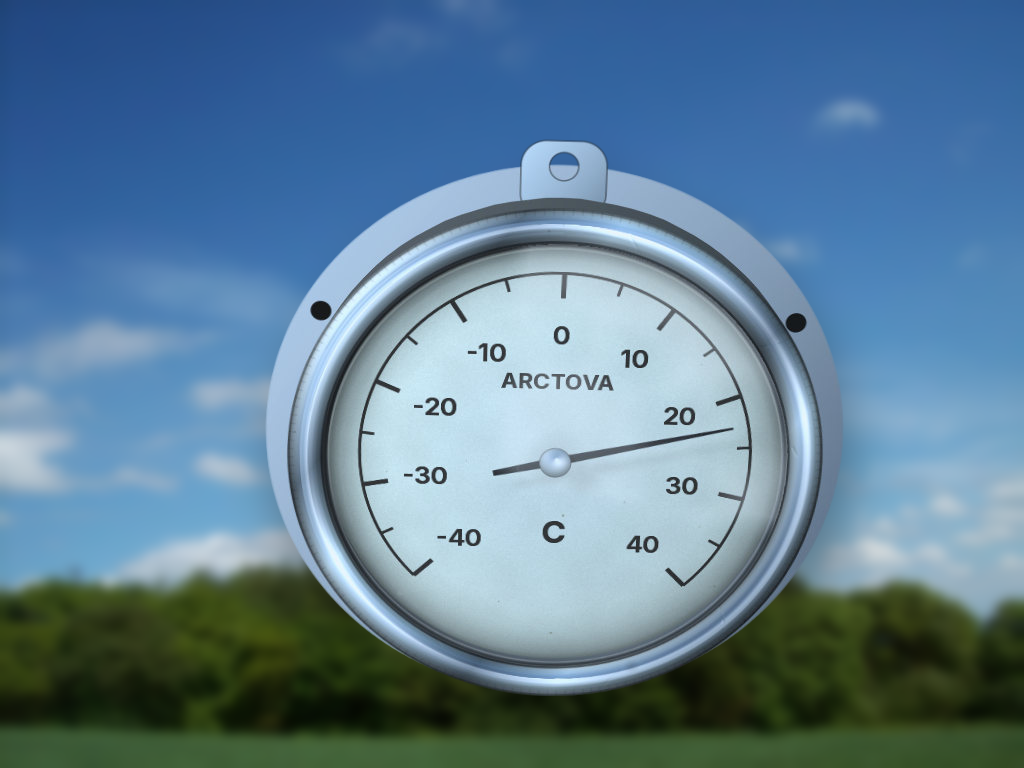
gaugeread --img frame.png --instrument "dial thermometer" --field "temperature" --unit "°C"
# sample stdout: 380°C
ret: 22.5°C
